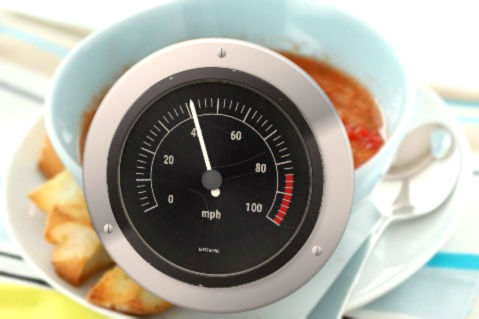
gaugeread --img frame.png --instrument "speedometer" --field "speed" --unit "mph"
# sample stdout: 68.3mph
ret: 42mph
